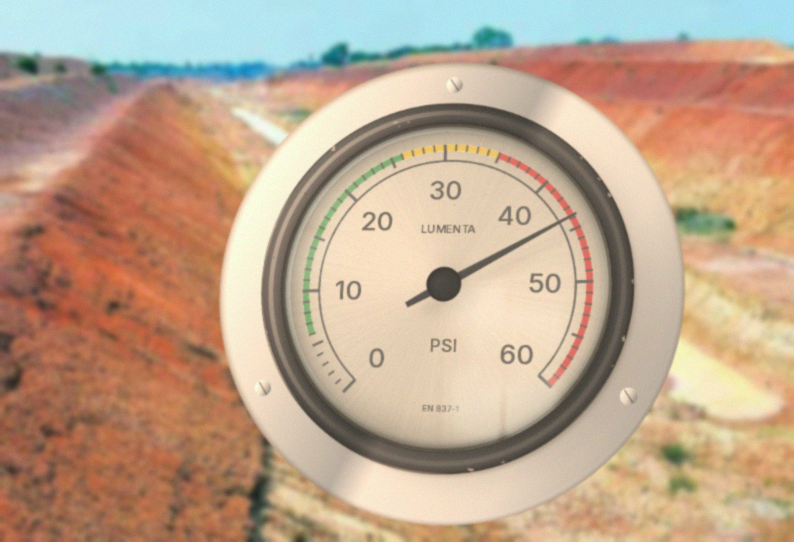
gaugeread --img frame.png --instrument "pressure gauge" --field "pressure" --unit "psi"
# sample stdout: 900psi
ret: 44psi
